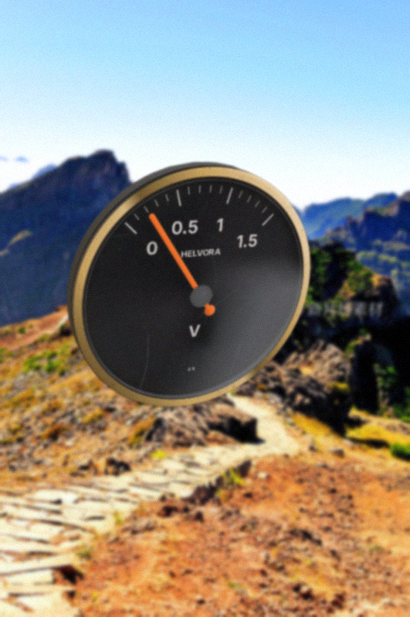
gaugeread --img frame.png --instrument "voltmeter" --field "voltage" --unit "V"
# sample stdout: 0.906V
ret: 0.2V
